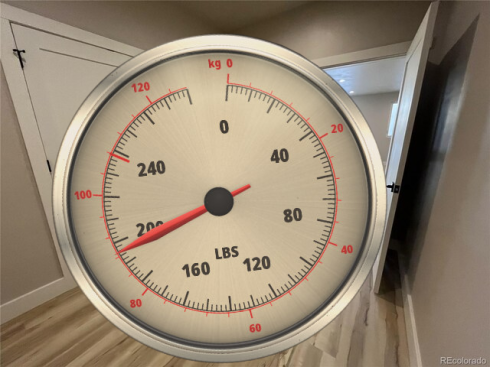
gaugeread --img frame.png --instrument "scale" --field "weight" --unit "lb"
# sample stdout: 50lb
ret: 196lb
